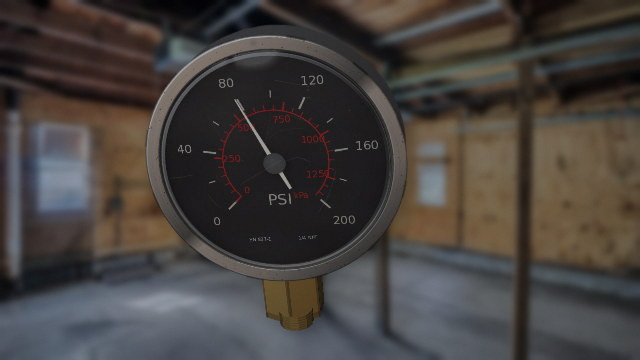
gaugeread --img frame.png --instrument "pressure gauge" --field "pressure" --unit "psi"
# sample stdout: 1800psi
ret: 80psi
